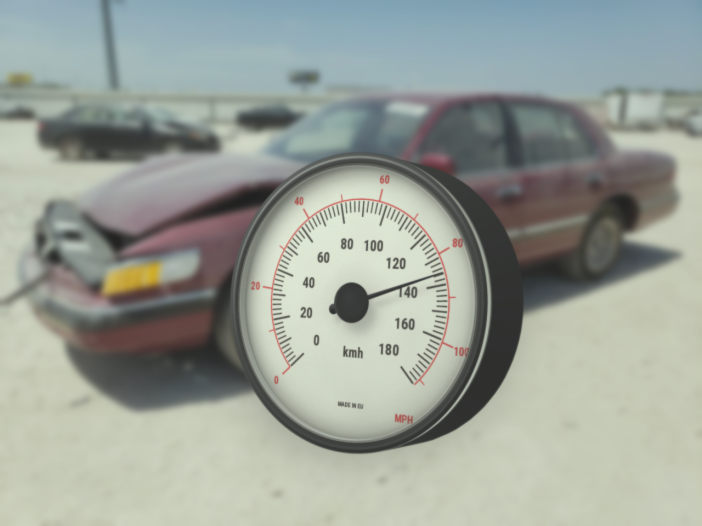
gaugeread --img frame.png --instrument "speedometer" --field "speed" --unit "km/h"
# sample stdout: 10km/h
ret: 136km/h
